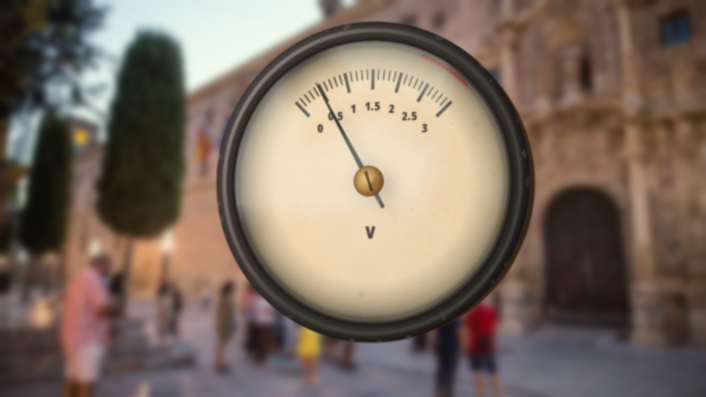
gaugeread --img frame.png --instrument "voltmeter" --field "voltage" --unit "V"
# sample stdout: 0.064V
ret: 0.5V
